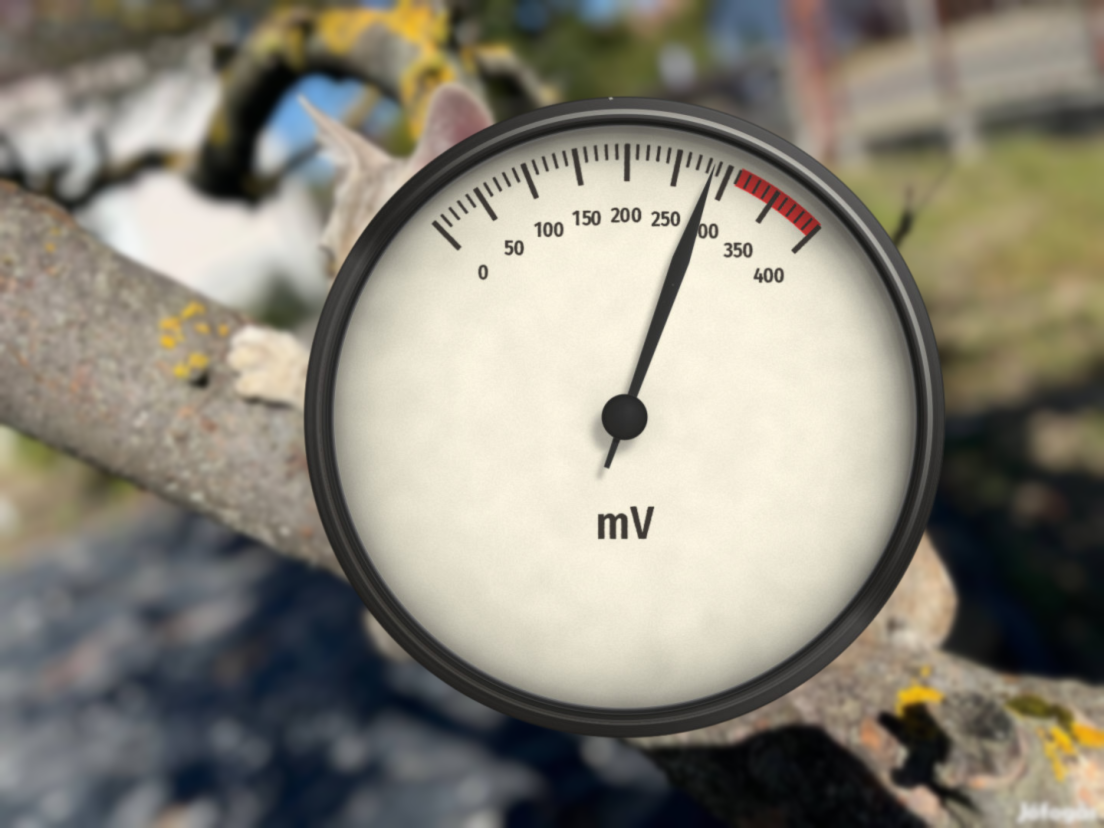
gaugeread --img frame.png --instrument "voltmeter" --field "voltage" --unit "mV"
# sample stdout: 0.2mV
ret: 285mV
